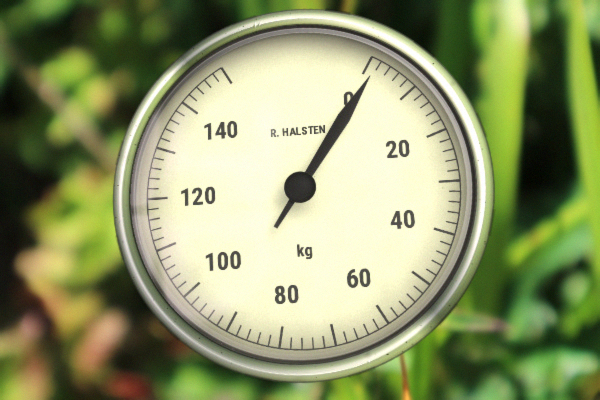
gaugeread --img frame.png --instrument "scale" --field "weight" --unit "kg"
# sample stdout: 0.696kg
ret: 2kg
